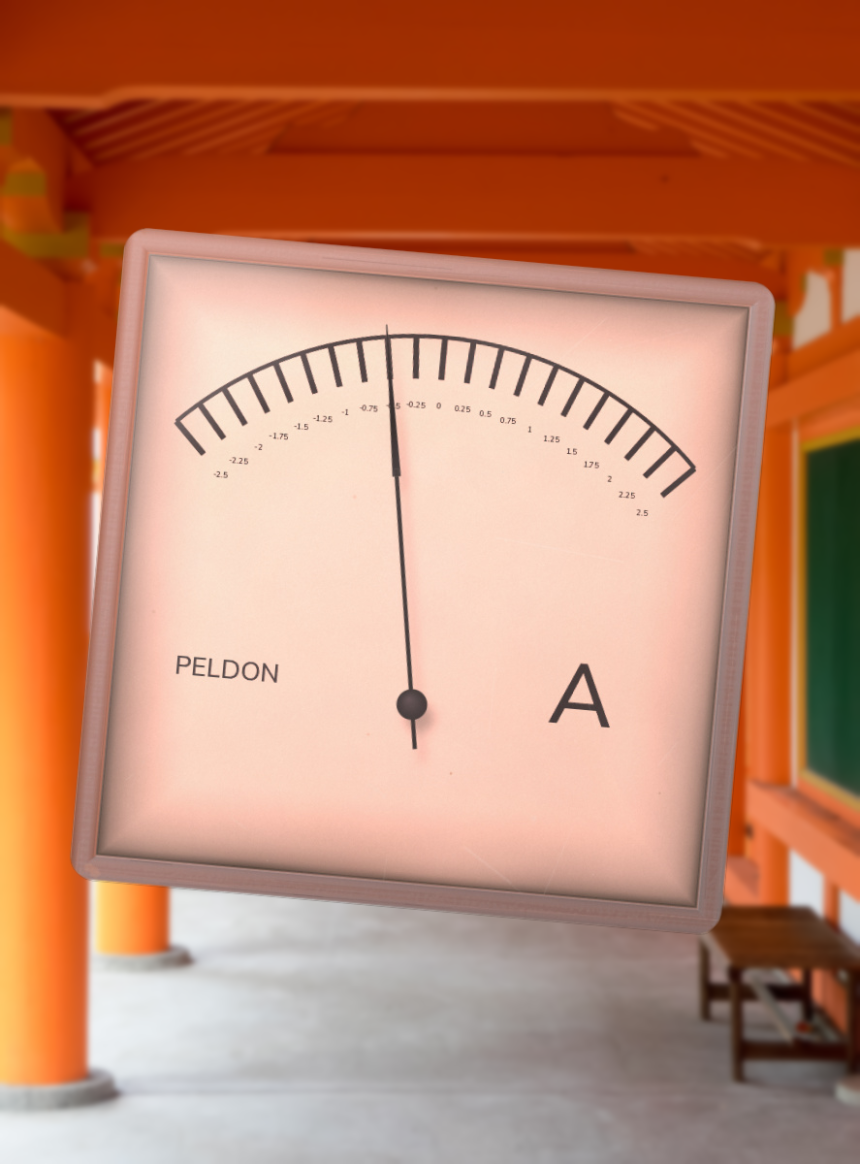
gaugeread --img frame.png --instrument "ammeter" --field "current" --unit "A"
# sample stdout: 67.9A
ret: -0.5A
